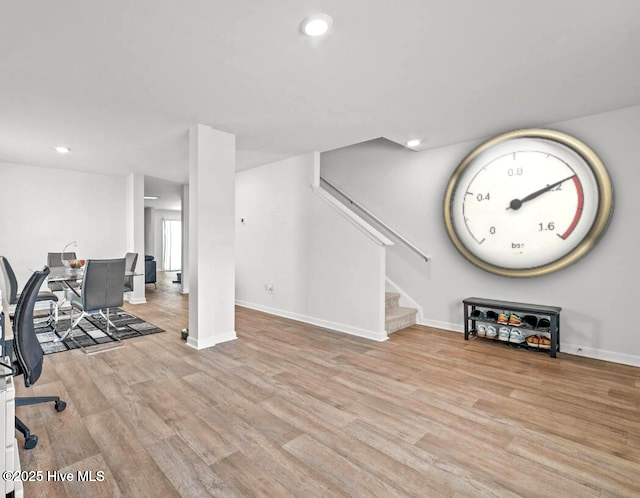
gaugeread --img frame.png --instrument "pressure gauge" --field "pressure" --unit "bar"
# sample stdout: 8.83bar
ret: 1.2bar
